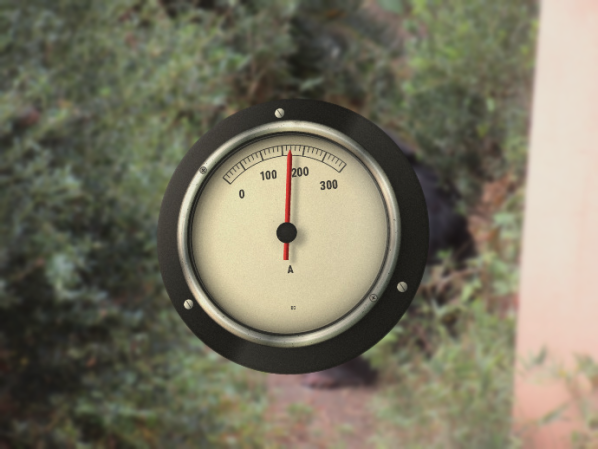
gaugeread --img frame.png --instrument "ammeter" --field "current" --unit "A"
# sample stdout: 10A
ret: 170A
